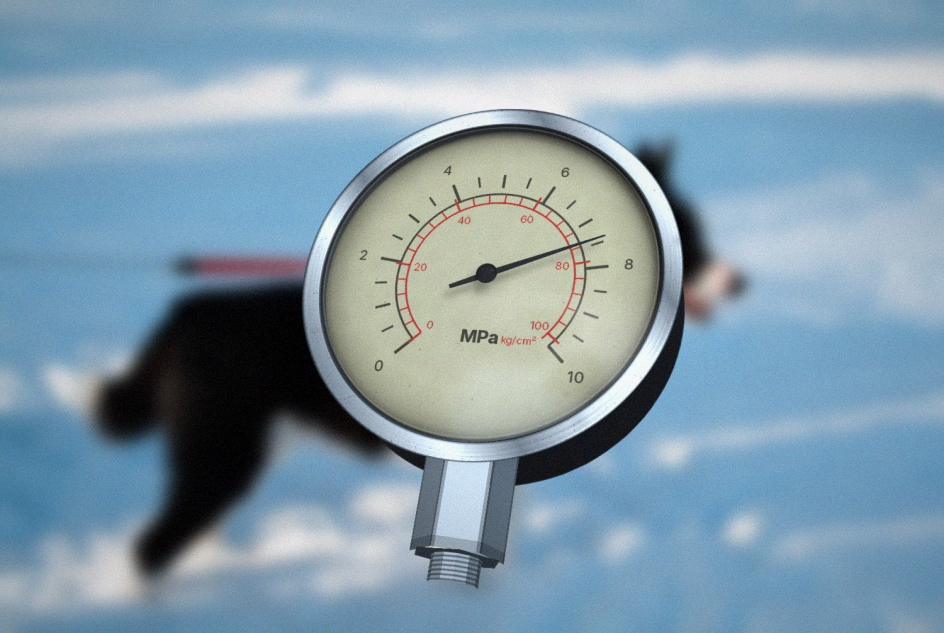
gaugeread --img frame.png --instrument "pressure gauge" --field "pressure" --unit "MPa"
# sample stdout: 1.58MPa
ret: 7.5MPa
